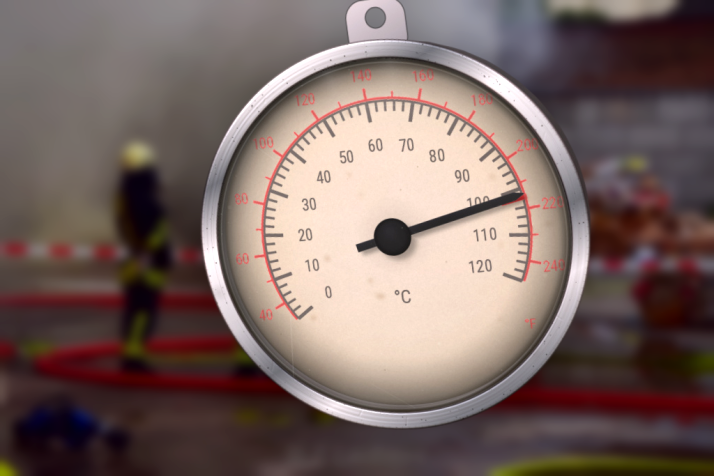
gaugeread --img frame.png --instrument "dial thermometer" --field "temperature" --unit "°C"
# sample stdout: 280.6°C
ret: 101°C
